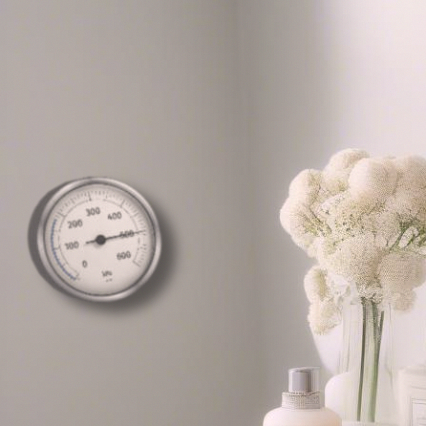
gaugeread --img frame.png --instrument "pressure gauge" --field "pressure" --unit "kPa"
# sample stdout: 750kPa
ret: 500kPa
